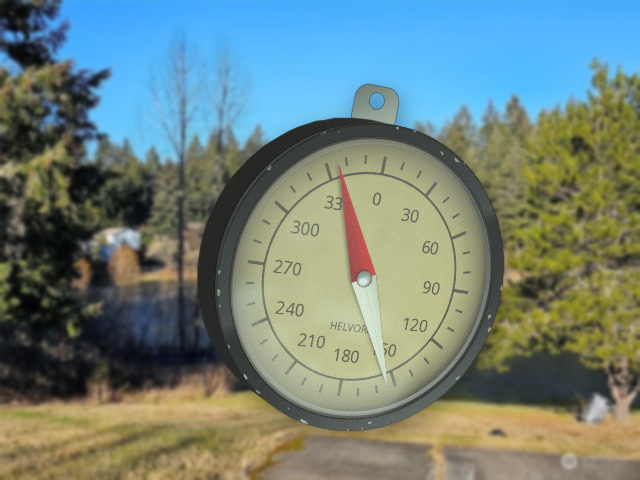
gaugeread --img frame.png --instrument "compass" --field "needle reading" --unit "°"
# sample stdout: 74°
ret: 335°
